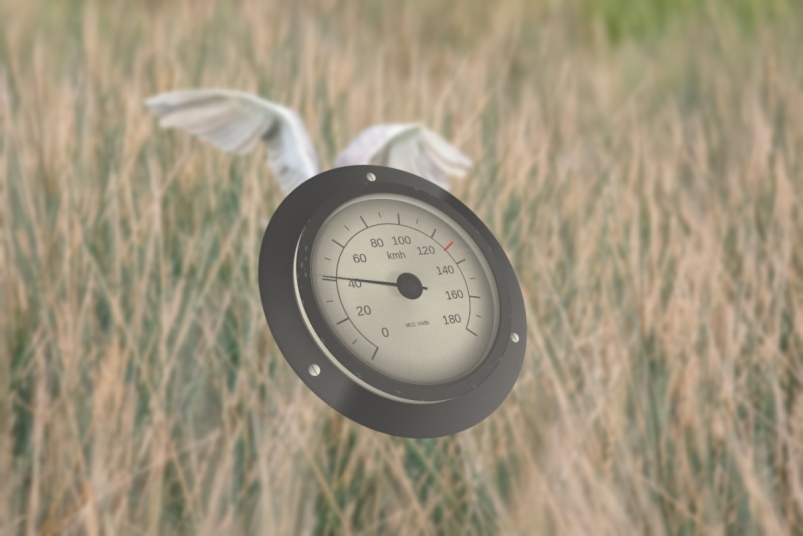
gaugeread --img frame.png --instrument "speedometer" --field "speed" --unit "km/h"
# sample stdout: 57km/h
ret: 40km/h
